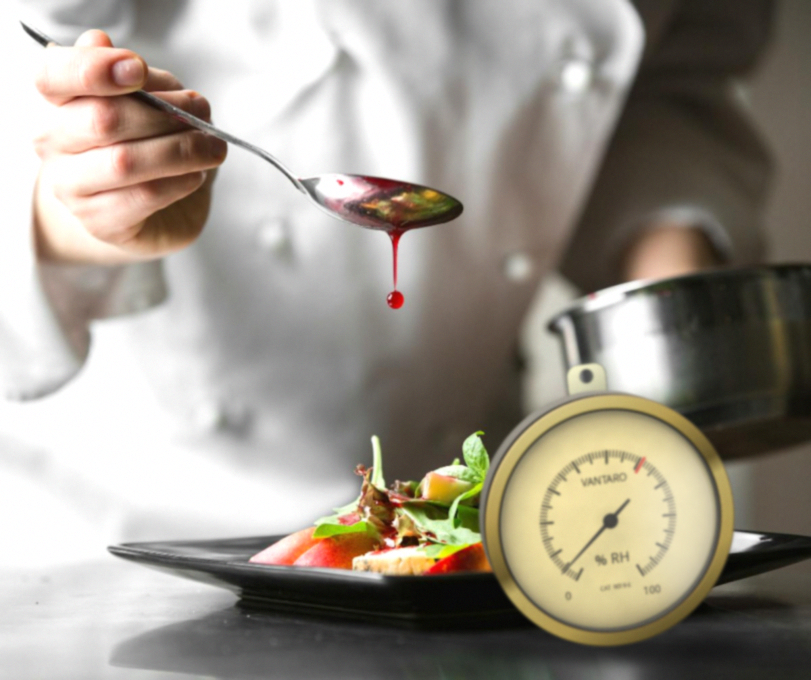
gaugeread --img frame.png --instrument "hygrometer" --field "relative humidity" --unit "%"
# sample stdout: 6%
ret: 5%
